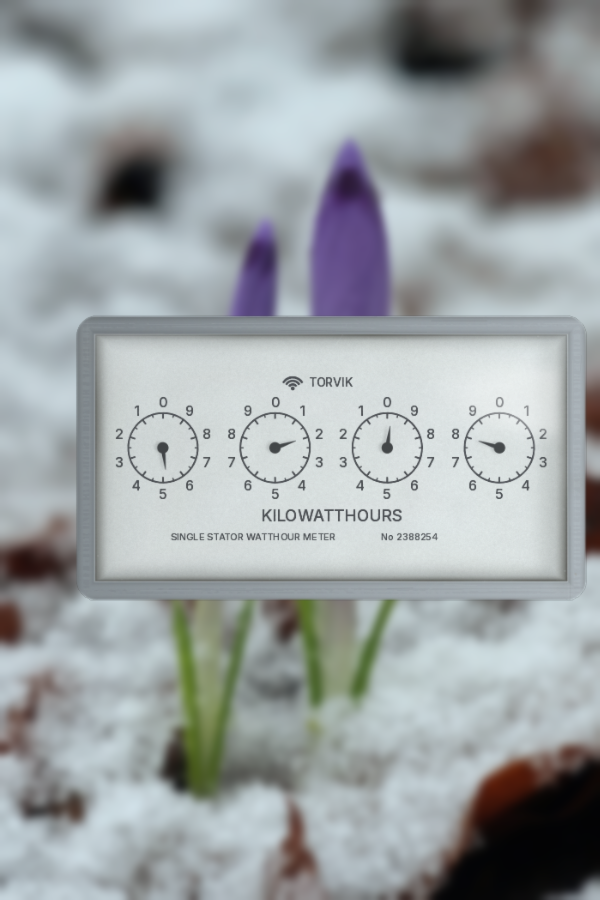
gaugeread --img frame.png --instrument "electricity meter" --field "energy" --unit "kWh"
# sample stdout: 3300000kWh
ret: 5198kWh
